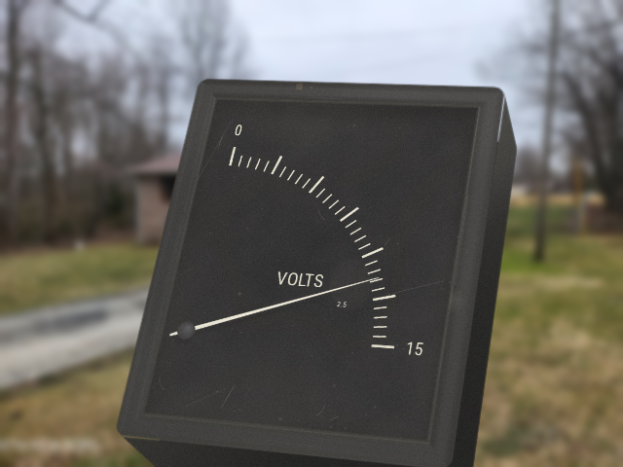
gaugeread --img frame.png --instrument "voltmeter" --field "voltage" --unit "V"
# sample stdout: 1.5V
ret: 11.5V
